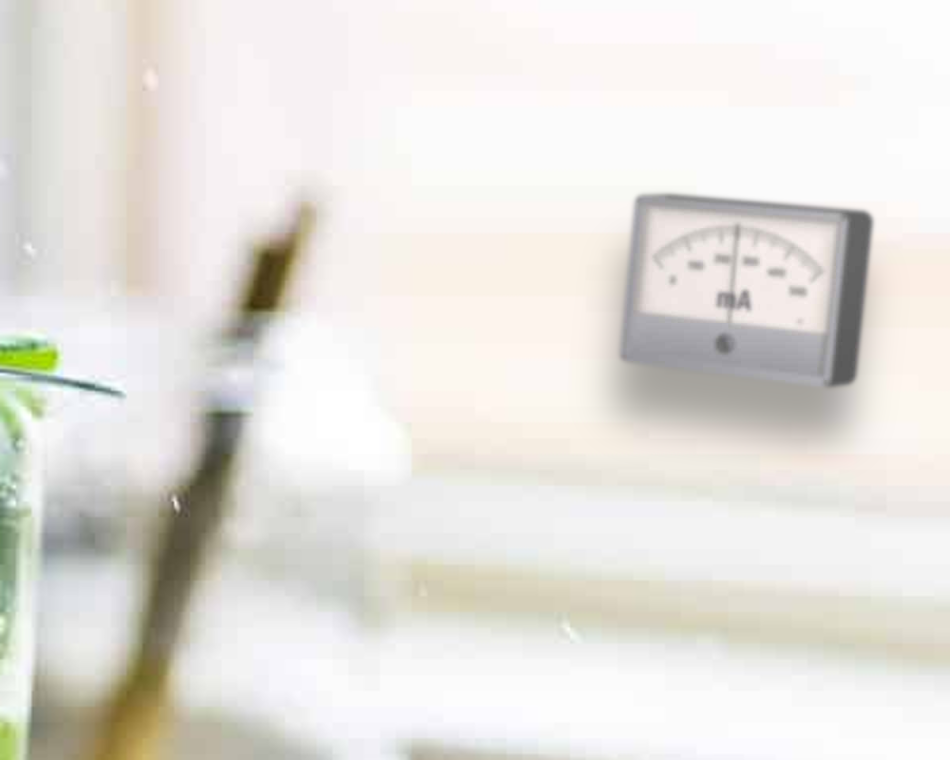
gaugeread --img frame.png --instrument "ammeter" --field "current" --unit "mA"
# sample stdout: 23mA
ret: 250mA
